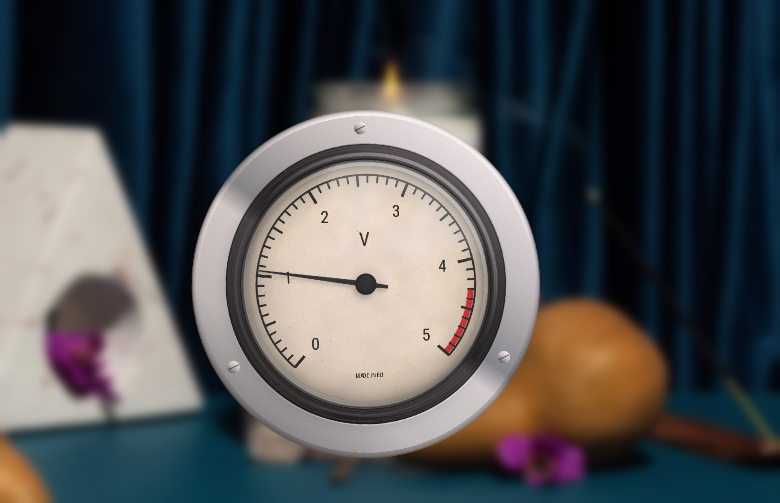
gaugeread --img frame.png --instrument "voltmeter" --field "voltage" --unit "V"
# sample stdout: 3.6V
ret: 1.05V
